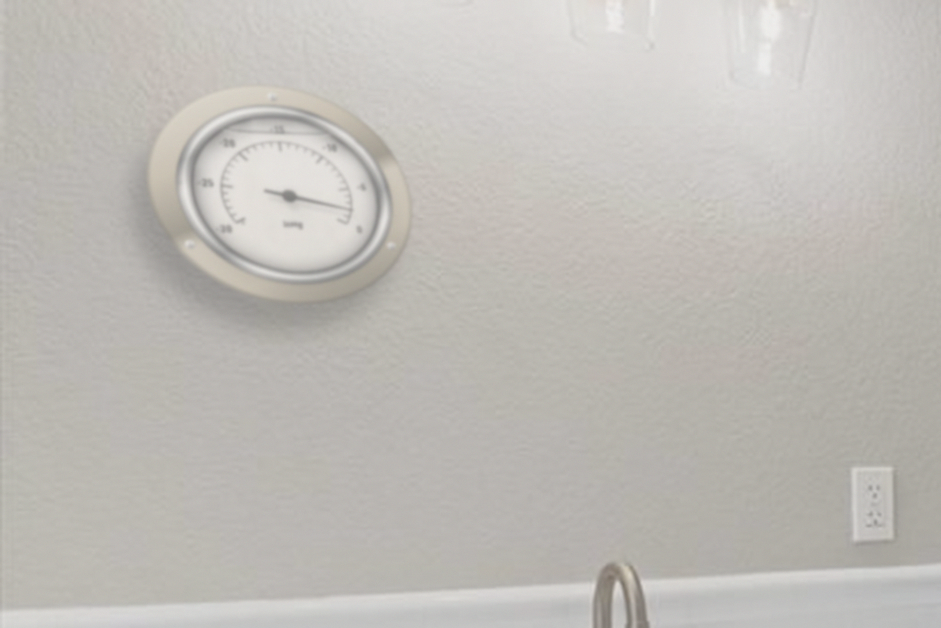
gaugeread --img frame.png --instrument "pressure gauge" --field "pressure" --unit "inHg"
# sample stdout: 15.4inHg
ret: -2inHg
